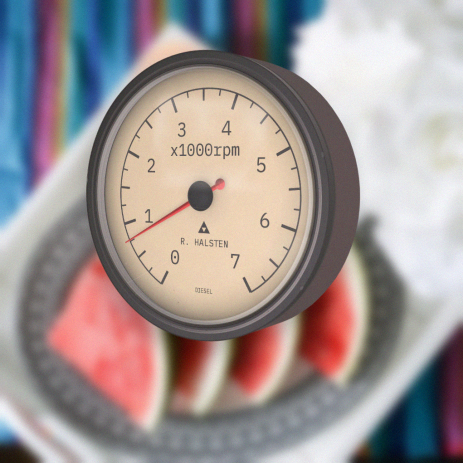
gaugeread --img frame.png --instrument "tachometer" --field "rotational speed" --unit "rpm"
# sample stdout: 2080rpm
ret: 750rpm
